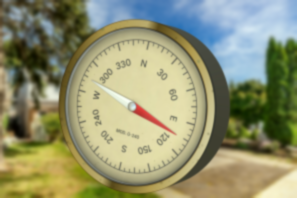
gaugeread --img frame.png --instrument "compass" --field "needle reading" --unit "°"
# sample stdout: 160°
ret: 105°
